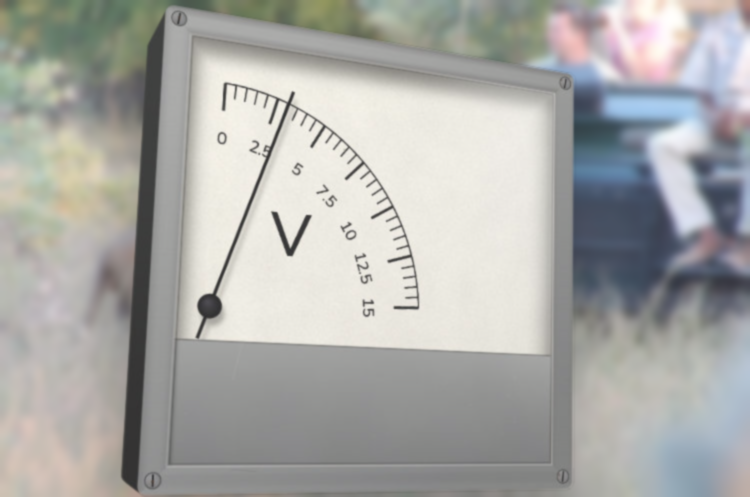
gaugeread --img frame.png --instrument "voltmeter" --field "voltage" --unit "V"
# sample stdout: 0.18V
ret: 3V
